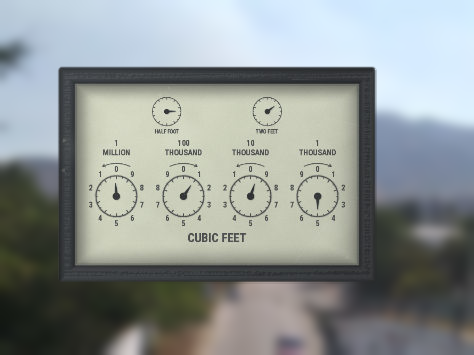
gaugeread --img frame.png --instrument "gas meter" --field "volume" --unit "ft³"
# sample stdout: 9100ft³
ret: 9500ft³
